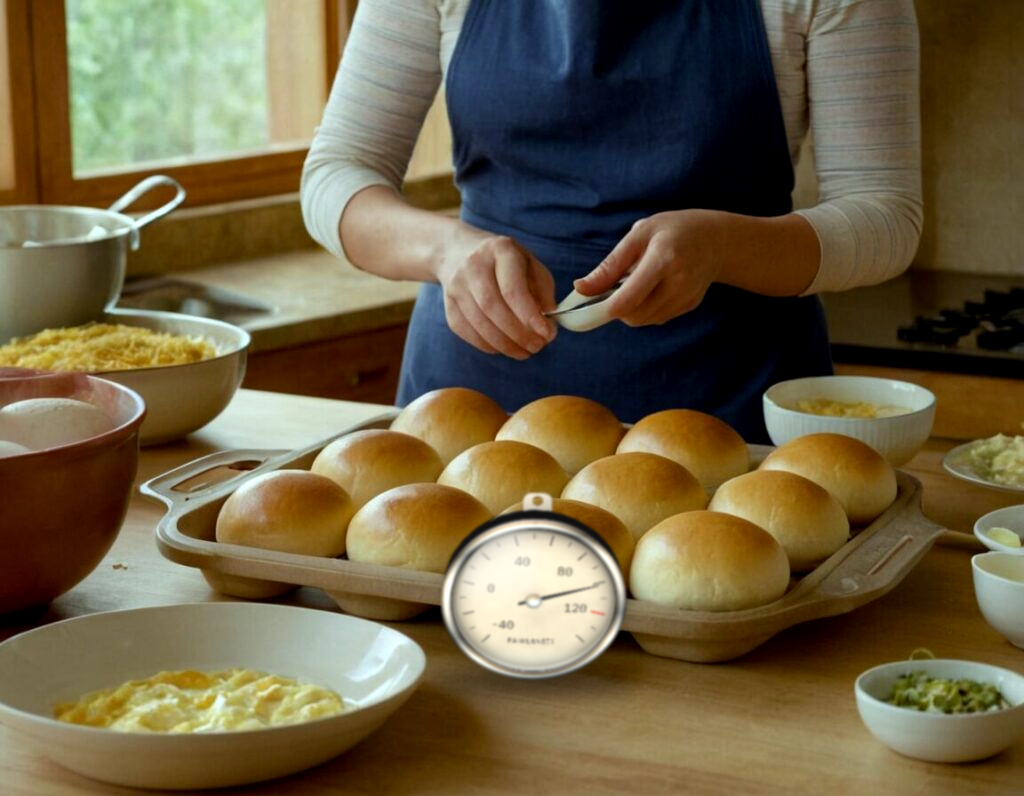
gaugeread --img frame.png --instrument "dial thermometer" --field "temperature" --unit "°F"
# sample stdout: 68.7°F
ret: 100°F
